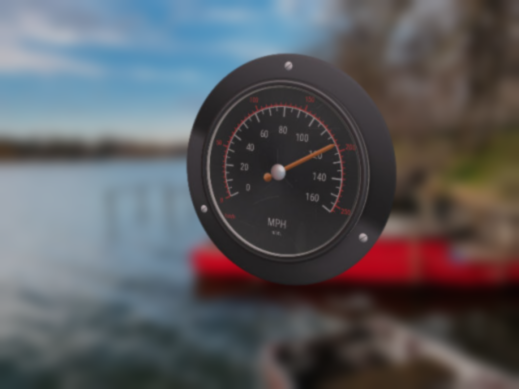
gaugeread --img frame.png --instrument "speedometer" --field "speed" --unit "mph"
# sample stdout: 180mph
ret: 120mph
